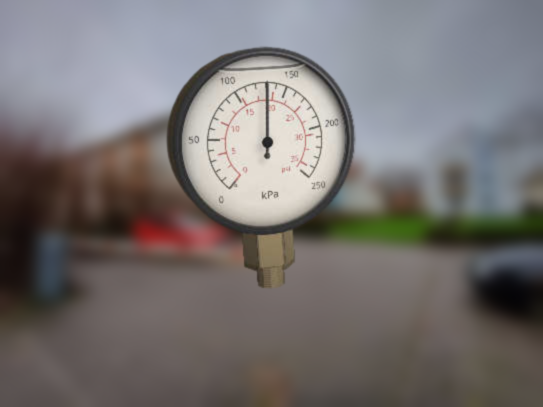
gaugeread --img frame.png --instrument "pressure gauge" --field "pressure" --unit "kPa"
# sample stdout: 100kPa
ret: 130kPa
